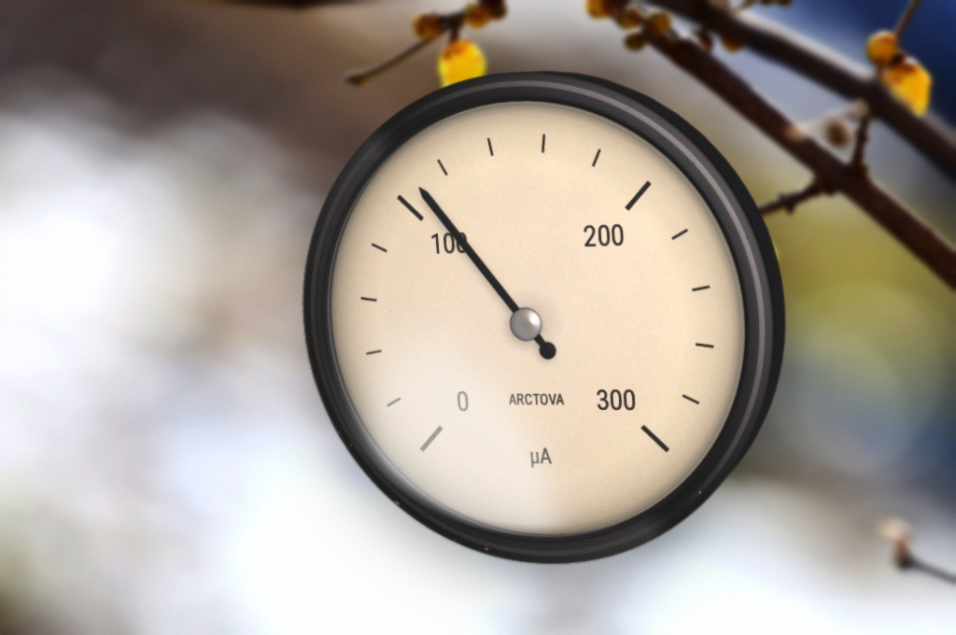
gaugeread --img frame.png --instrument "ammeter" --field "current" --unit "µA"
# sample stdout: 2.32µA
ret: 110µA
